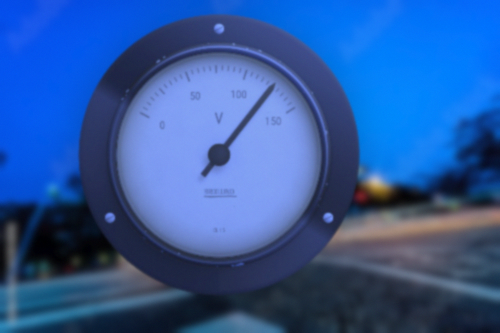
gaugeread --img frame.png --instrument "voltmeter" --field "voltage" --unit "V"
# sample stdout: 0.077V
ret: 125V
